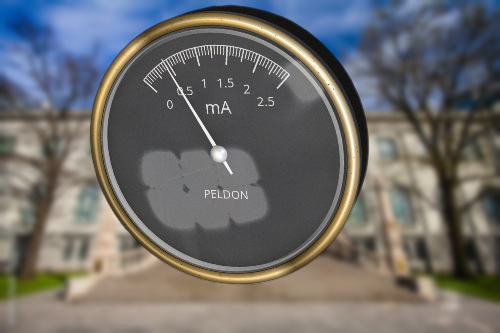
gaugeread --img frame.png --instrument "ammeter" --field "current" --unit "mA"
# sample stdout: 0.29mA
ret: 0.5mA
